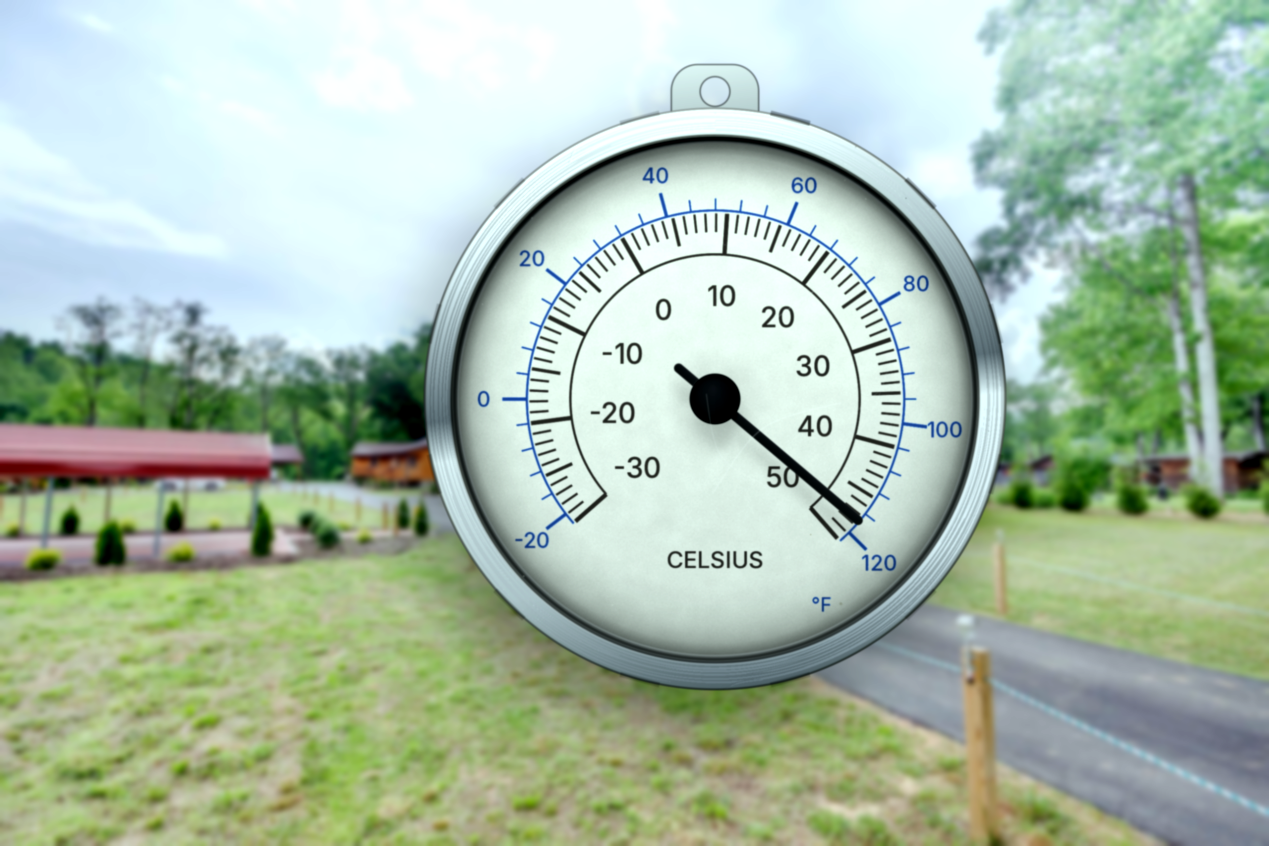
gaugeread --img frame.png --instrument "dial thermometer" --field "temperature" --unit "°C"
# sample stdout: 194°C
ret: 47.5°C
